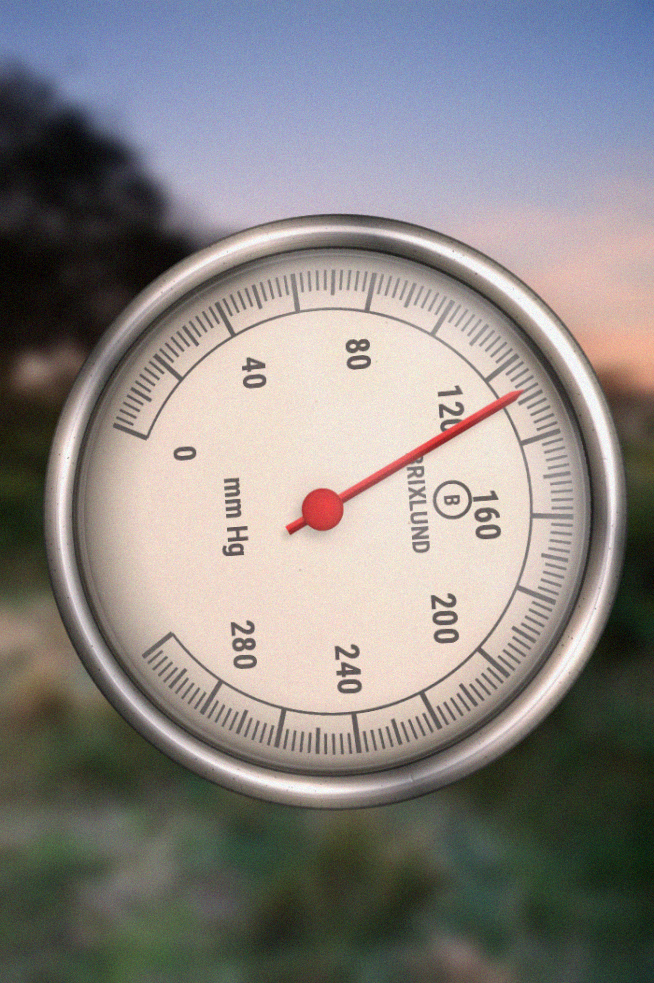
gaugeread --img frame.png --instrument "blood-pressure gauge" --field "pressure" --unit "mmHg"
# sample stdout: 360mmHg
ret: 128mmHg
